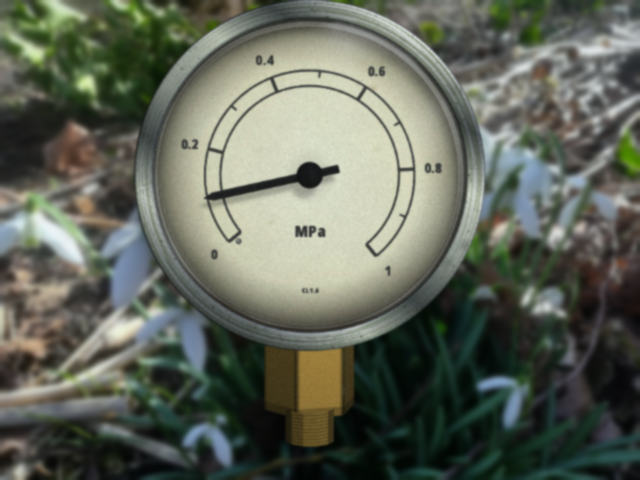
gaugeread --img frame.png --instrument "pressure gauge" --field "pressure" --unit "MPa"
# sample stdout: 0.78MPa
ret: 0.1MPa
